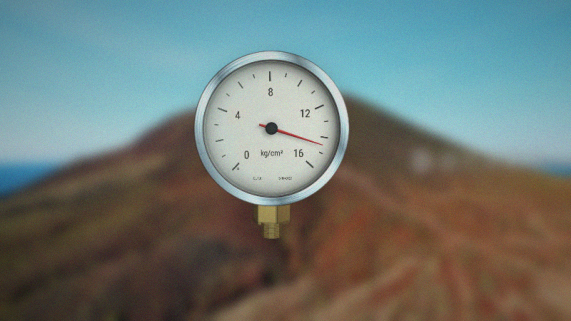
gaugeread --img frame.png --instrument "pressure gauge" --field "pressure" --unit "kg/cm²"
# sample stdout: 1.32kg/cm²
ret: 14.5kg/cm²
